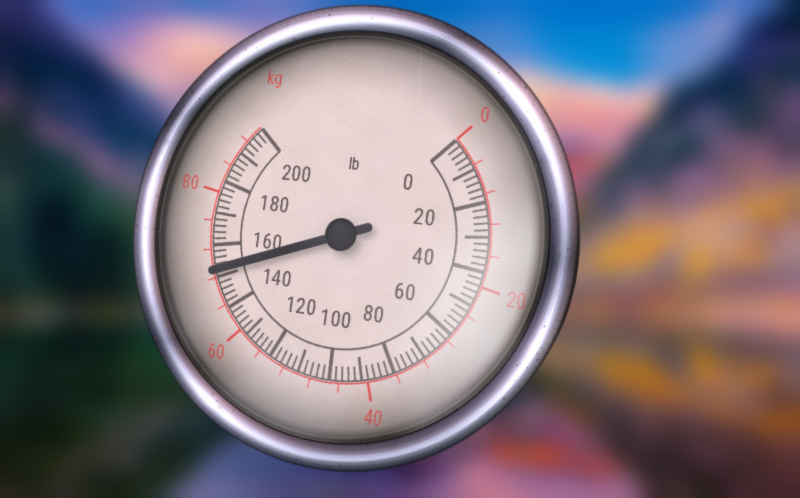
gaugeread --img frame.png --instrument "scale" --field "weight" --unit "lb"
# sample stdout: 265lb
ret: 152lb
